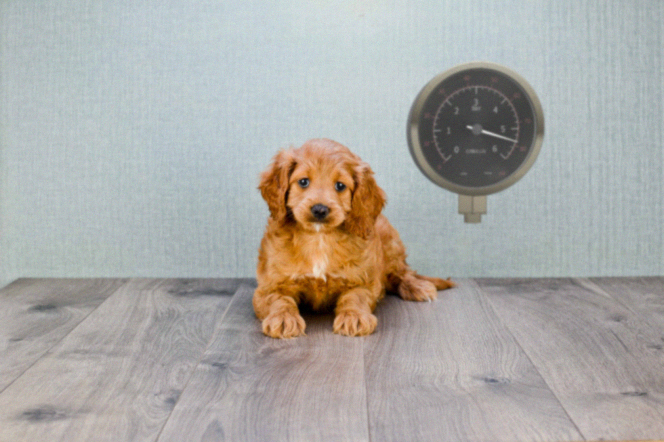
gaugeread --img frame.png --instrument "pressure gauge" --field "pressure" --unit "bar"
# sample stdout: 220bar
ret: 5.4bar
